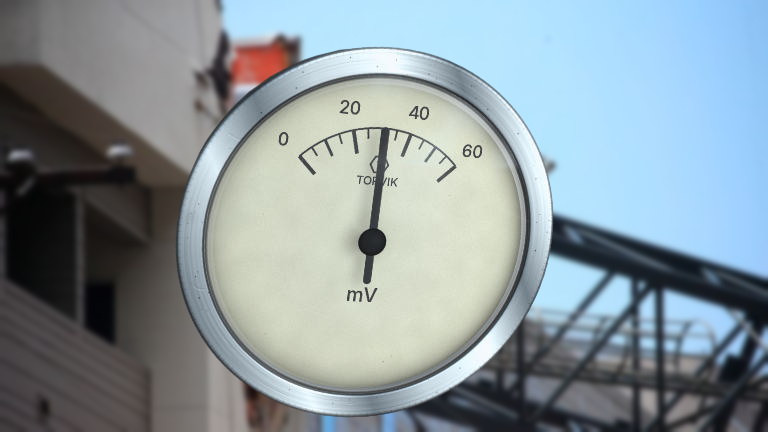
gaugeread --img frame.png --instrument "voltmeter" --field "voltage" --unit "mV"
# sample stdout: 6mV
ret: 30mV
